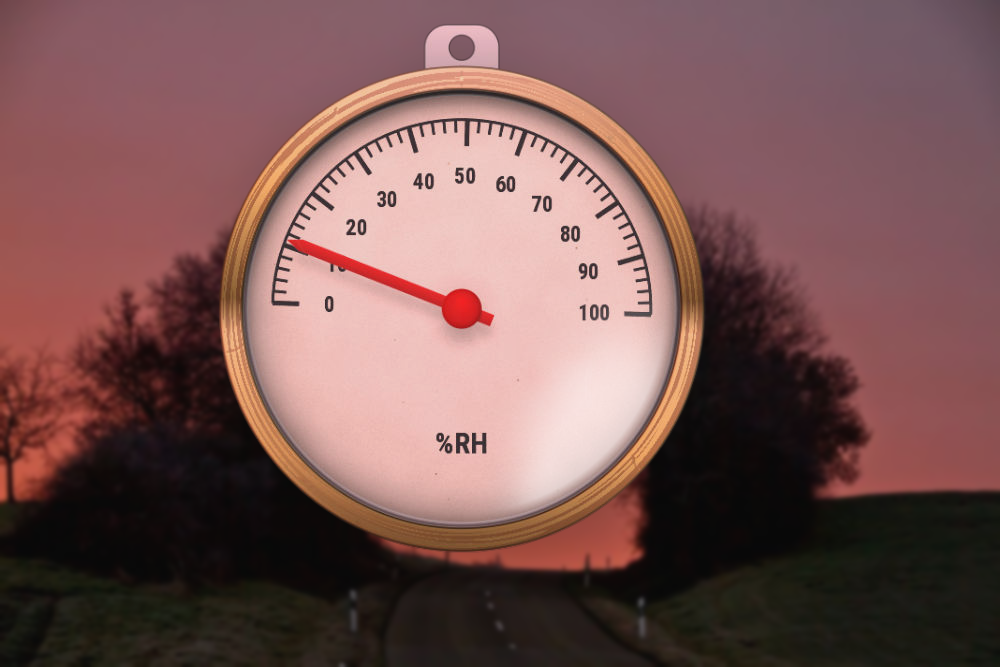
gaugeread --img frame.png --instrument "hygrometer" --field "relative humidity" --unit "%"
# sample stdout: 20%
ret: 11%
